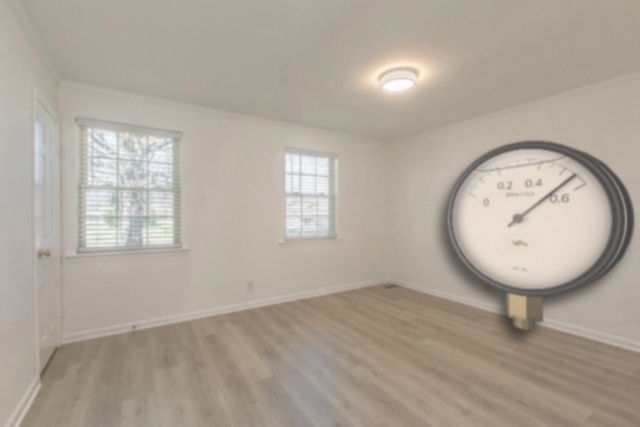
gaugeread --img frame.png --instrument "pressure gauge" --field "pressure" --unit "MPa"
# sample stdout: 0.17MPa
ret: 0.55MPa
